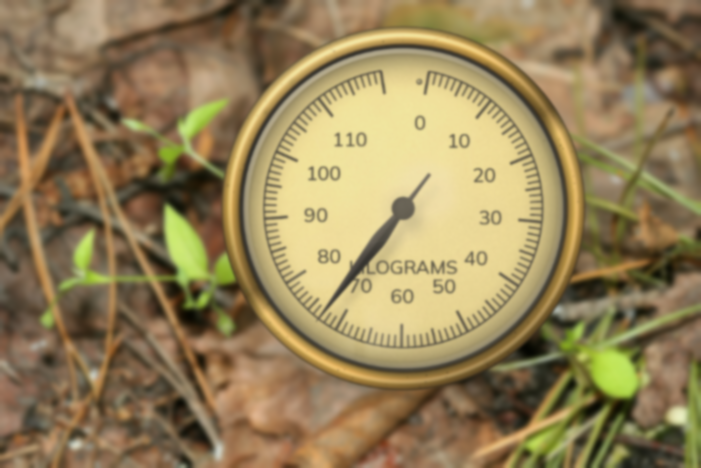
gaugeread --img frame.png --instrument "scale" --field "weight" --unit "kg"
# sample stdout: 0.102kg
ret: 73kg
